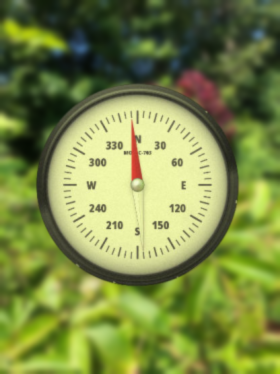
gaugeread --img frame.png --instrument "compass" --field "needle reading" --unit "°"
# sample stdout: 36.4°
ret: 355°
